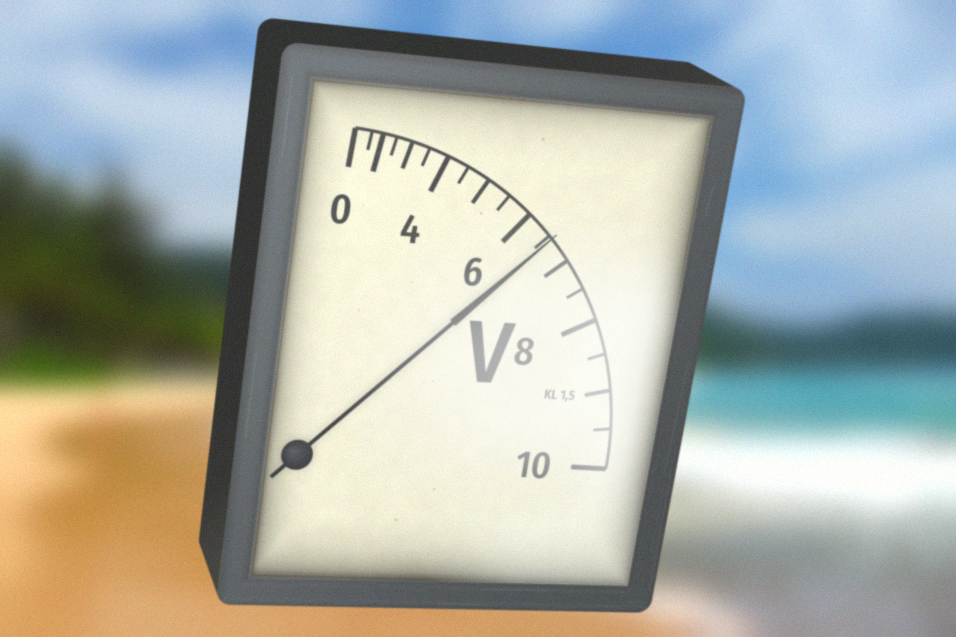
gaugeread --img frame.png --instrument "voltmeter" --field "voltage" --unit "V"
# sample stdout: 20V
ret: 6.5V
